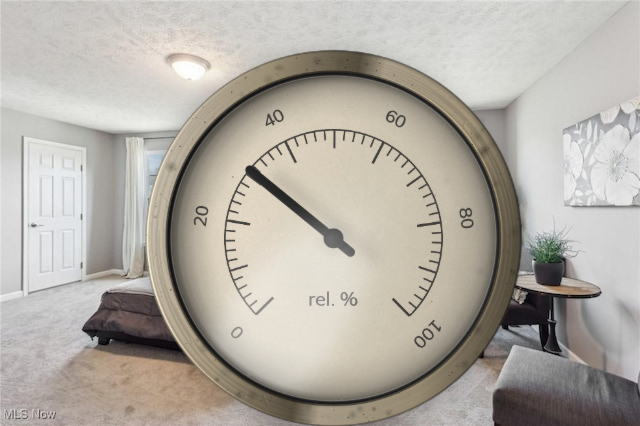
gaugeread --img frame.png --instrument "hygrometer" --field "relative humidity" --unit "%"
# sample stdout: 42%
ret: 31%
